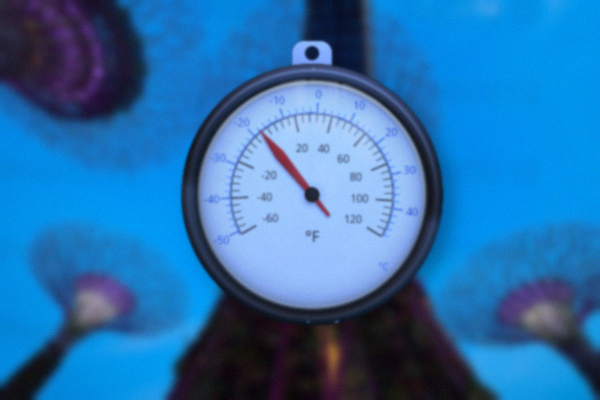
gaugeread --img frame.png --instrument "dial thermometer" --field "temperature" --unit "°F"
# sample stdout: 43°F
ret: 0°F
